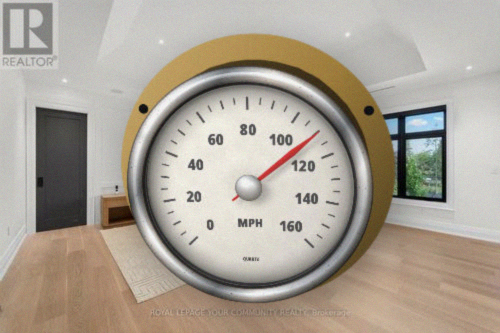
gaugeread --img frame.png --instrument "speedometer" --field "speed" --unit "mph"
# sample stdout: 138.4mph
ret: 110mph
